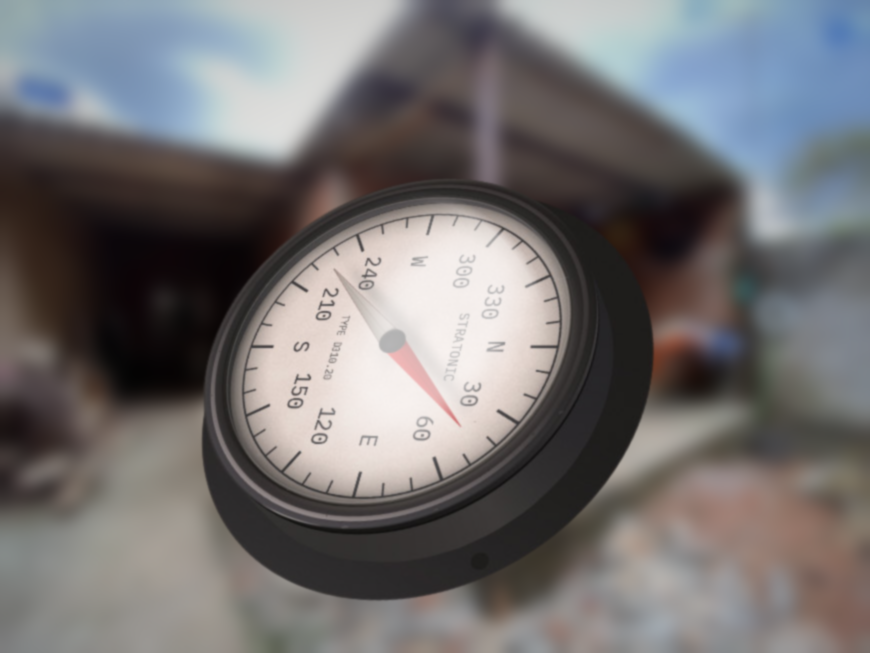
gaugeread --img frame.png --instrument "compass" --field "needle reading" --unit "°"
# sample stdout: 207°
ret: 45°
